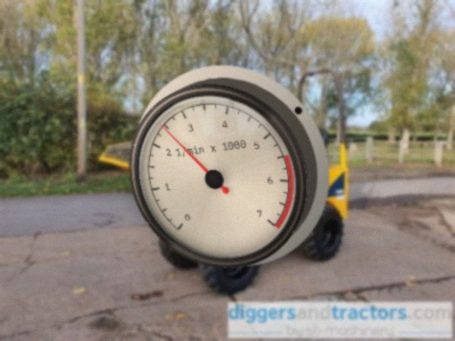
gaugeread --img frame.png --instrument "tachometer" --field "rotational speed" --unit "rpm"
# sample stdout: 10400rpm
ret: 2500rpm
